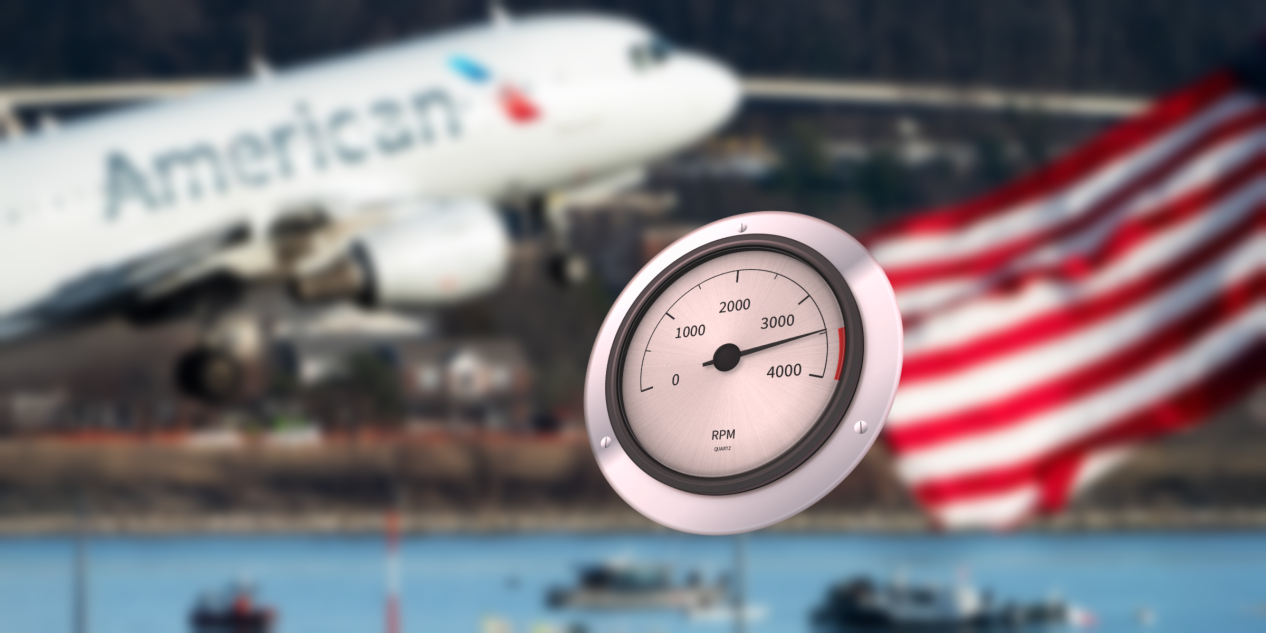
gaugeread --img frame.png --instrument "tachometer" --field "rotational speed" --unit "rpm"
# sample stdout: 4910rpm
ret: 3500rpm
